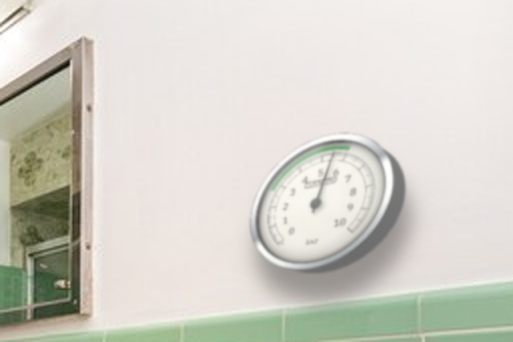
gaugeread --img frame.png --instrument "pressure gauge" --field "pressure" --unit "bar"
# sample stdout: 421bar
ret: 5.5bar
